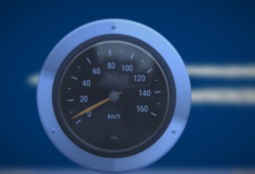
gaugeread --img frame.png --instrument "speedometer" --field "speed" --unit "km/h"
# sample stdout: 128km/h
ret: 5km/h
